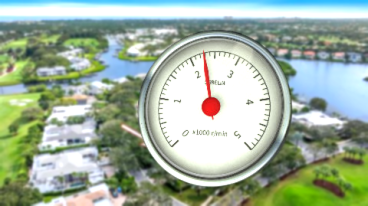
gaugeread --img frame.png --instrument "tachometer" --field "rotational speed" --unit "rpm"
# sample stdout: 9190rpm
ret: 2300rpm
